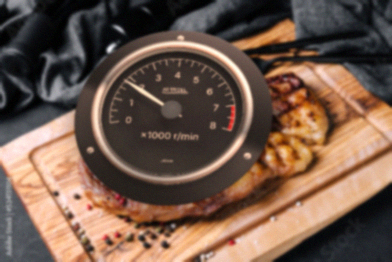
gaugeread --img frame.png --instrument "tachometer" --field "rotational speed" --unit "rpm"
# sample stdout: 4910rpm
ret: 1750rpm
